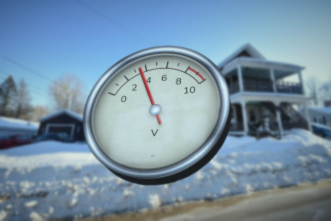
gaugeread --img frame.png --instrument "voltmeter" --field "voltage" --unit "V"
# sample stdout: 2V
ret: 3.5V
